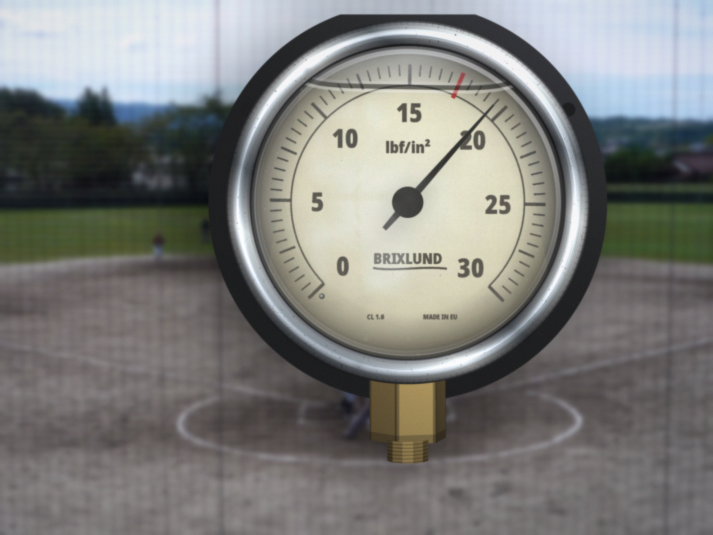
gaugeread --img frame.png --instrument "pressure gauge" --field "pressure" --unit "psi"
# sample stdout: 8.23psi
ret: 19.5psi
